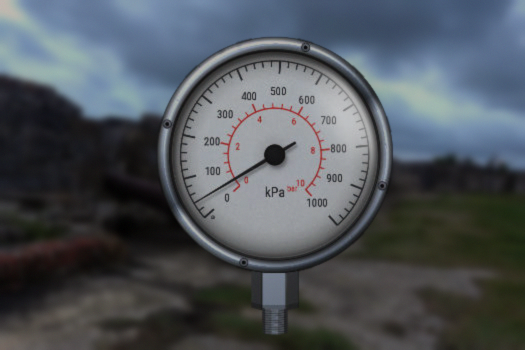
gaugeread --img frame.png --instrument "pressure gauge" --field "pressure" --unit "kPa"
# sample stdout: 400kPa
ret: 40kPa
